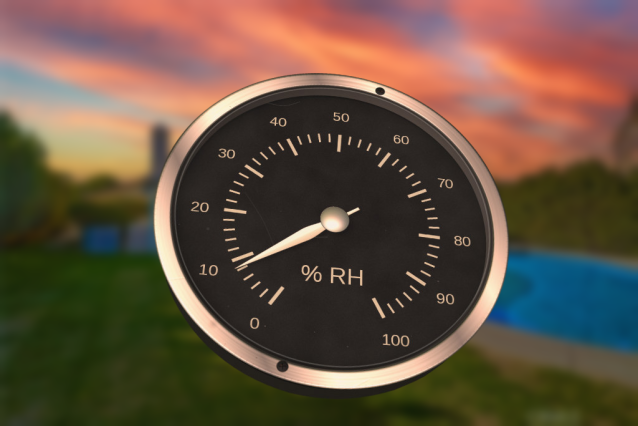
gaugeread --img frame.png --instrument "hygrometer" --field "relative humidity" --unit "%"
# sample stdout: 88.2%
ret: 8%
